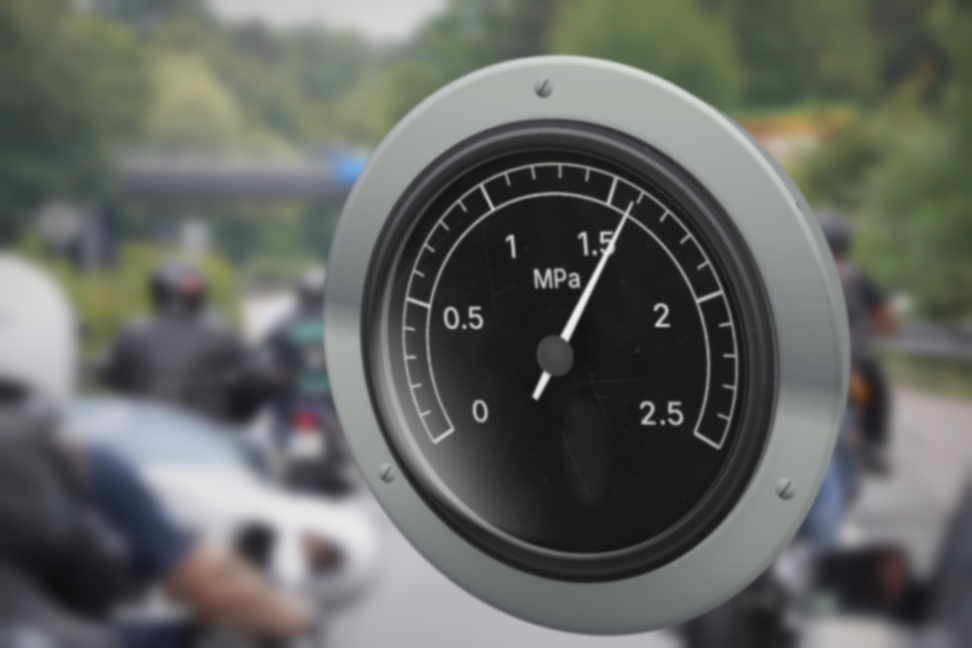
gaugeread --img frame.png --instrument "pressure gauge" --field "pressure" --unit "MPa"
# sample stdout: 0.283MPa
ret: 1.6MPa
